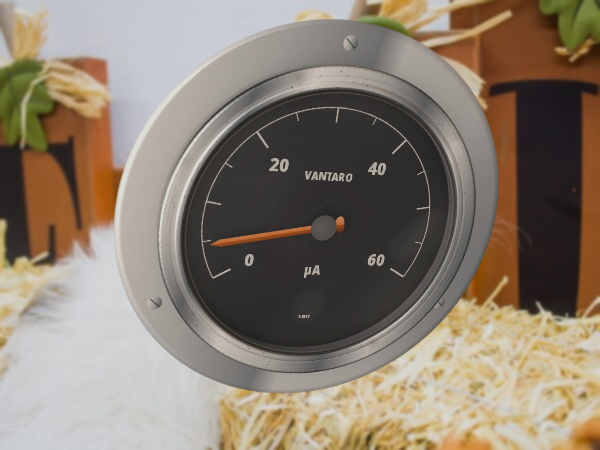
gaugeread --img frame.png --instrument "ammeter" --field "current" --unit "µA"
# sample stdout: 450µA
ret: 5µA
